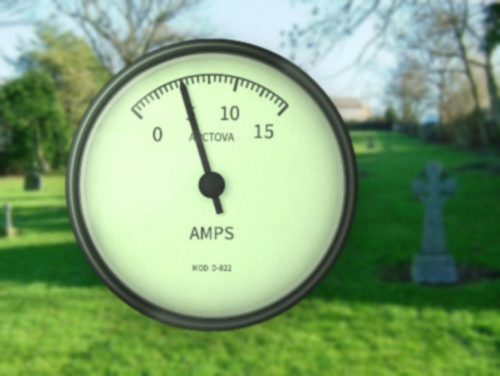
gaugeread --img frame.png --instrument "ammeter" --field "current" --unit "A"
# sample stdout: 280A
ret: 5A
